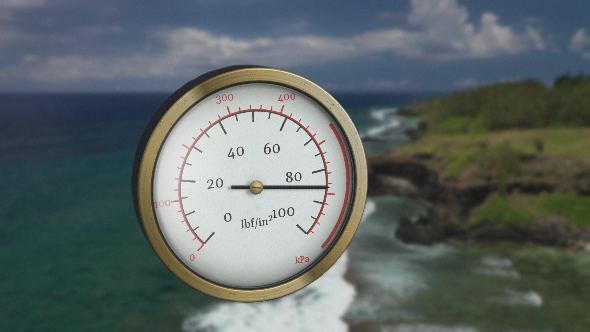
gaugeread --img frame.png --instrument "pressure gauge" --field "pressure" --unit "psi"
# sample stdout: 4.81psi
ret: 85psi
